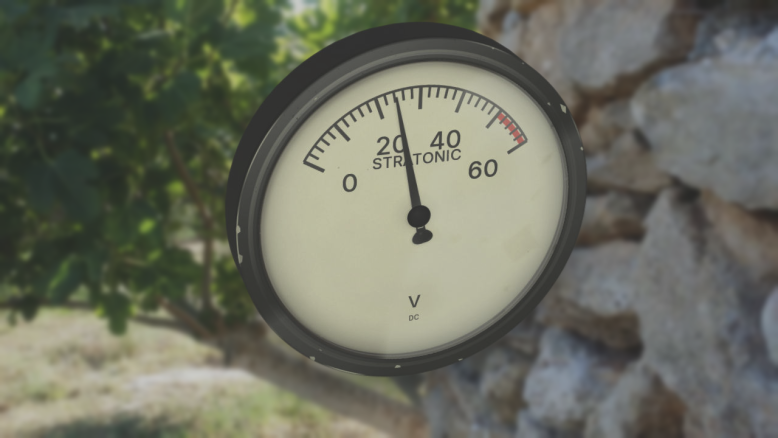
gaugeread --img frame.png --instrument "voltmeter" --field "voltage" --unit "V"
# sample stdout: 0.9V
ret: 24V
